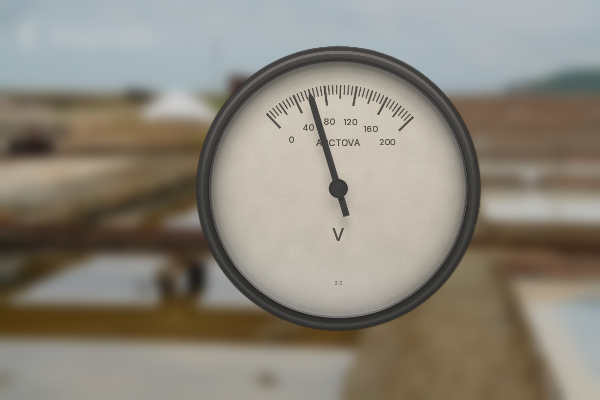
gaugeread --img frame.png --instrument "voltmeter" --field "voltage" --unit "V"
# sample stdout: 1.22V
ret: 60V
